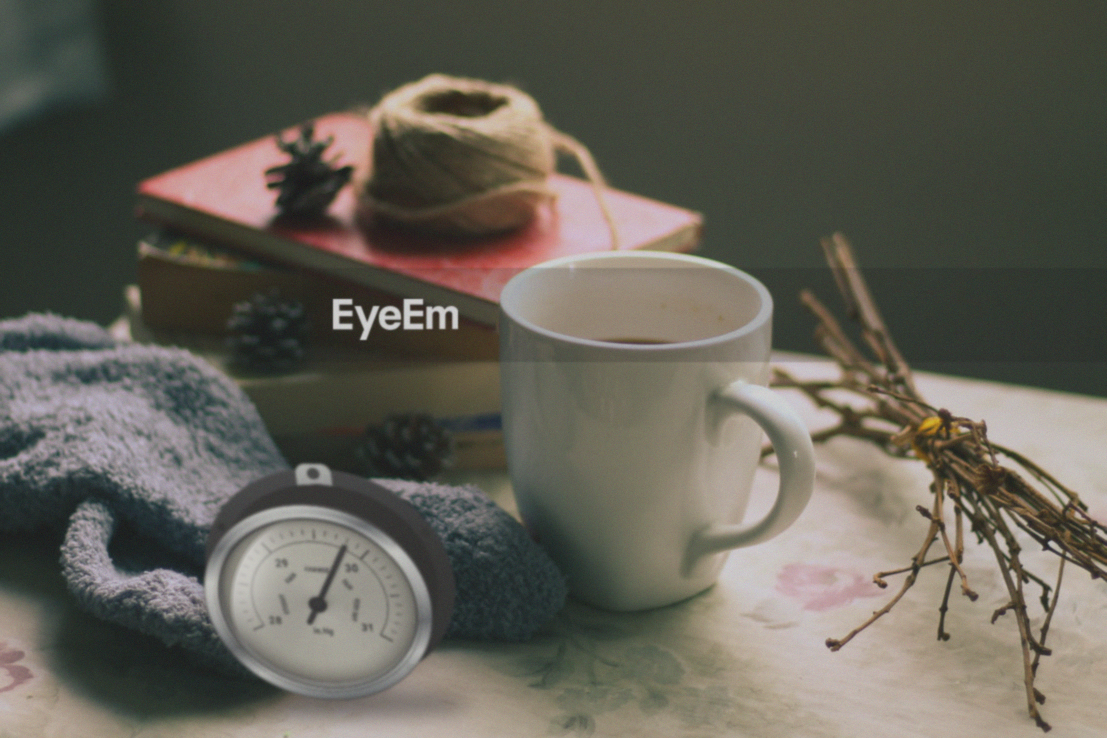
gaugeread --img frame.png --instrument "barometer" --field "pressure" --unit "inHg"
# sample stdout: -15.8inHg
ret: 29.8inHg
